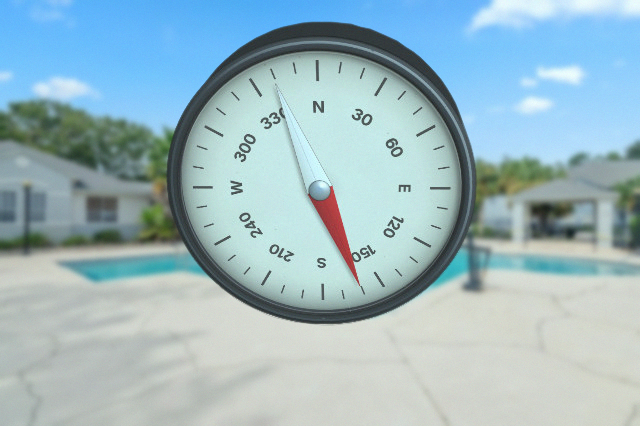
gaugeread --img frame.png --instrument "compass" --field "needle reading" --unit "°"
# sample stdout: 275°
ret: 160°
